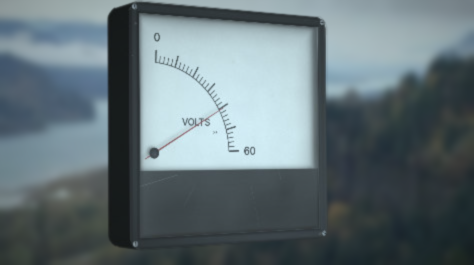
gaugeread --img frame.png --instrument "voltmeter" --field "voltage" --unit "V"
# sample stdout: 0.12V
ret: 40V
